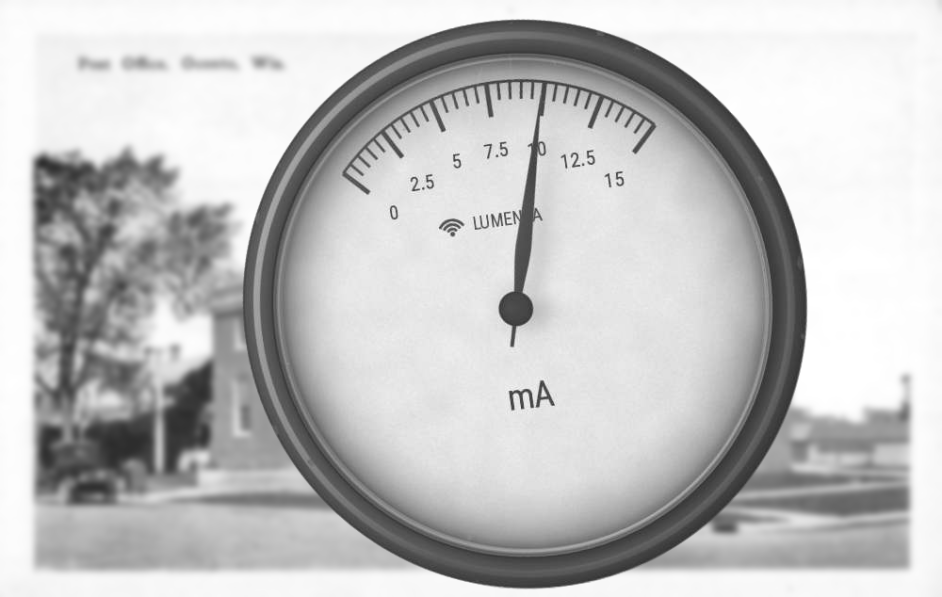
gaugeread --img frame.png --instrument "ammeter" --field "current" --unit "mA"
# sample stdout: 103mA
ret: 10mA
